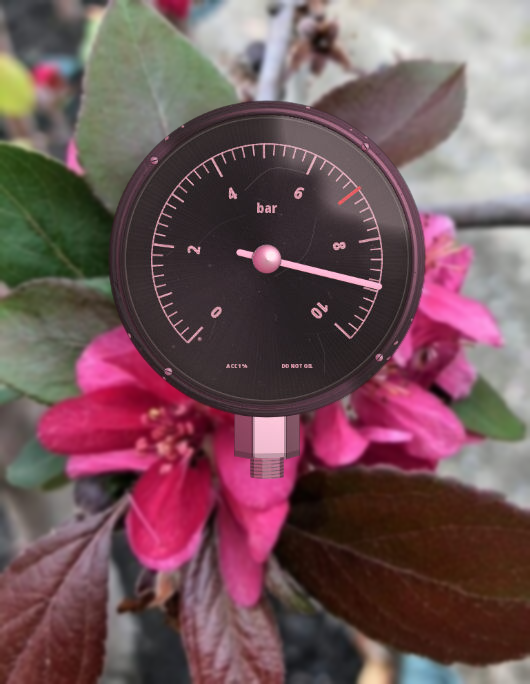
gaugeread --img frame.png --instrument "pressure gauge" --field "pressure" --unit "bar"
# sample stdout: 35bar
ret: 8.9bar
